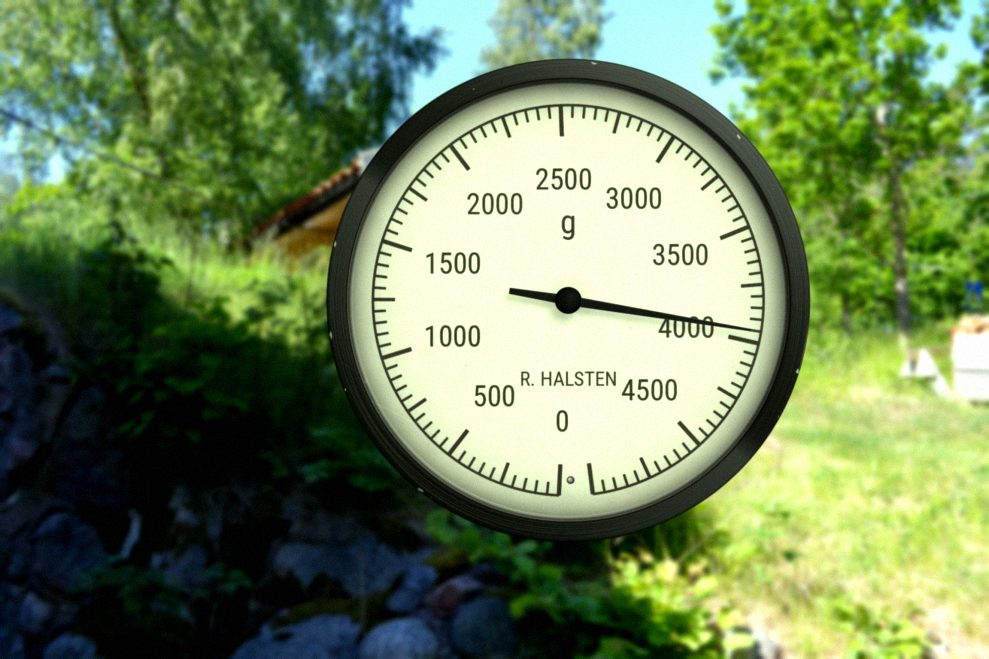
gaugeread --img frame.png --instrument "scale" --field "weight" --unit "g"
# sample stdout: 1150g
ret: 3950g
